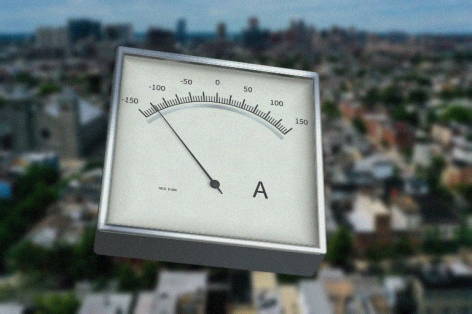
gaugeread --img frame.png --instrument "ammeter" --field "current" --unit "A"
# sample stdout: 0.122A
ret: -125A
